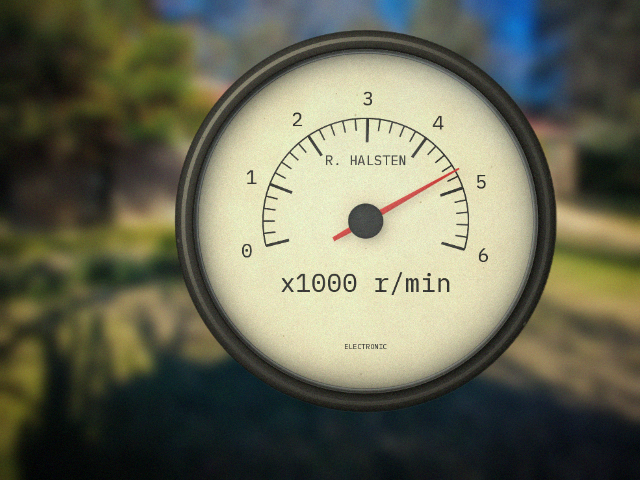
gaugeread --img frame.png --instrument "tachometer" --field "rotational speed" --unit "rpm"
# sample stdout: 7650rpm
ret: 4700rpm
